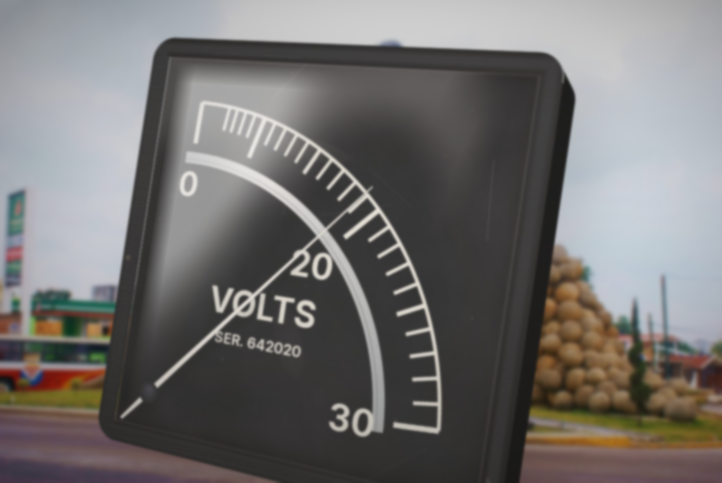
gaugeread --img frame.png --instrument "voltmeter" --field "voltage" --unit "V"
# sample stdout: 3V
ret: 19V
